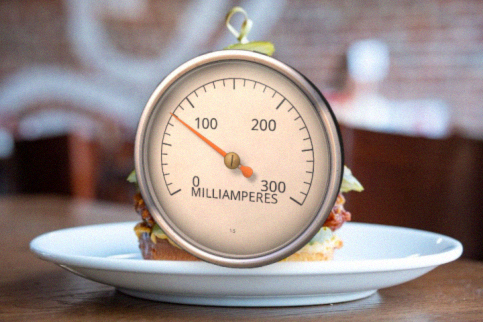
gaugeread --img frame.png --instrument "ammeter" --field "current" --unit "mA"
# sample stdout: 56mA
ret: 80mA
